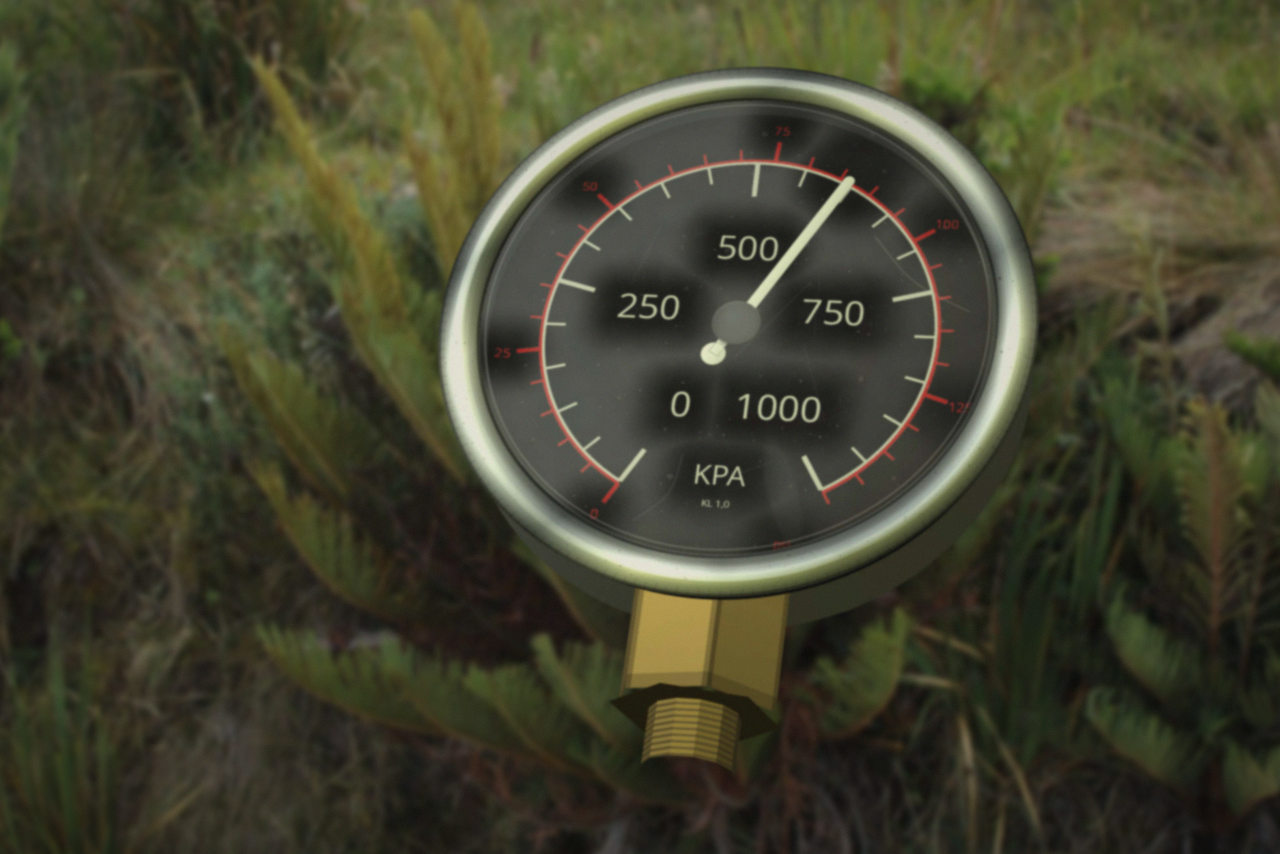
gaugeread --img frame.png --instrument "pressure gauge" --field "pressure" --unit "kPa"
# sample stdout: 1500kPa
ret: 600kPa
